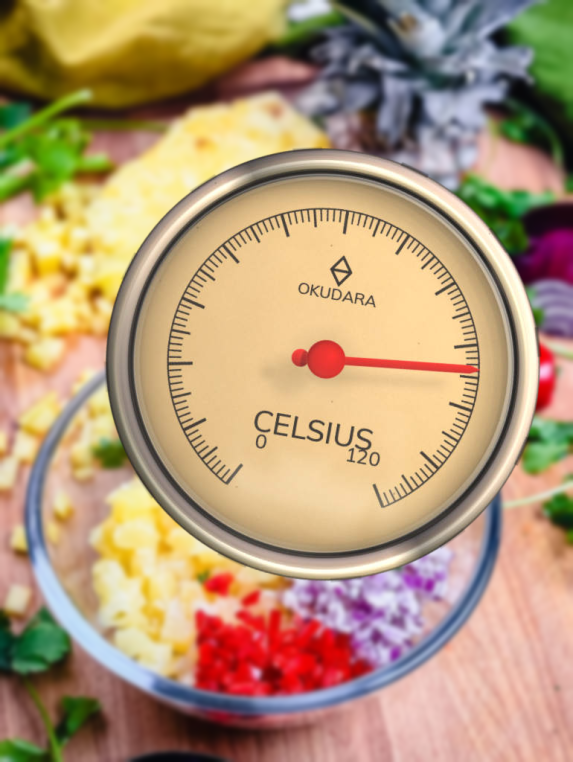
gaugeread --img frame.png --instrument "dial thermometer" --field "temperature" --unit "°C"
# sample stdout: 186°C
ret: 94°C
